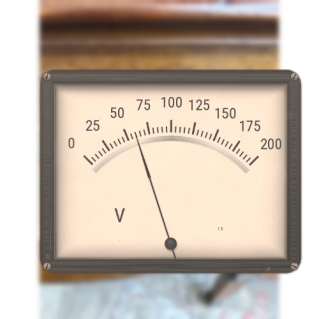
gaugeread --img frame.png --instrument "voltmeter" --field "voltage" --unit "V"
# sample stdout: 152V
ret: 60V
